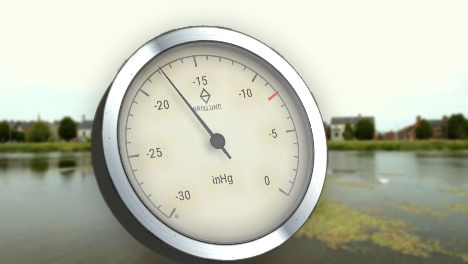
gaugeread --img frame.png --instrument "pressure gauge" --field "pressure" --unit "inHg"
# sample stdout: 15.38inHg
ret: -18inHg
